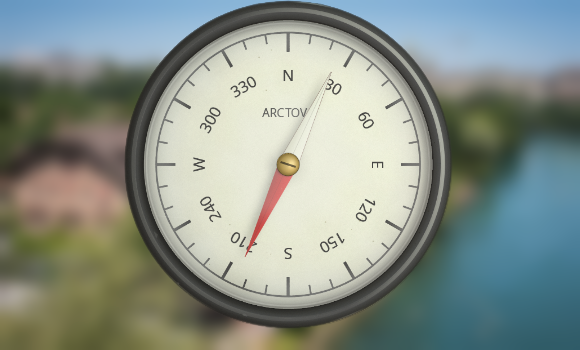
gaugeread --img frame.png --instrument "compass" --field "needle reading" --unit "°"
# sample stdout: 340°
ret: 205°
